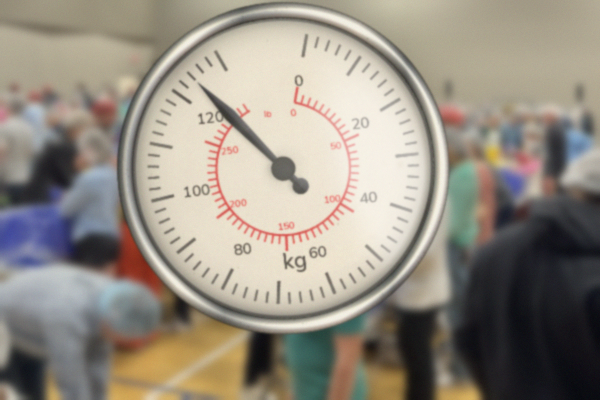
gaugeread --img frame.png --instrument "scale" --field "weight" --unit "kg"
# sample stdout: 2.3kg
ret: 124kg
